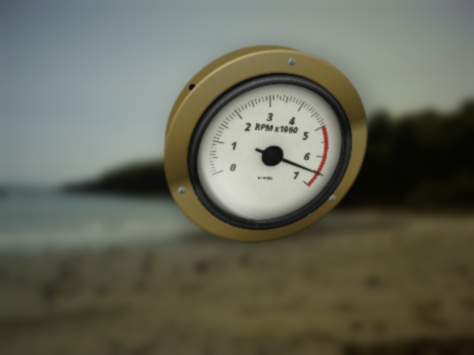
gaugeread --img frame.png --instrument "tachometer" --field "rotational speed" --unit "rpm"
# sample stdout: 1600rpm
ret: 6500rpm
